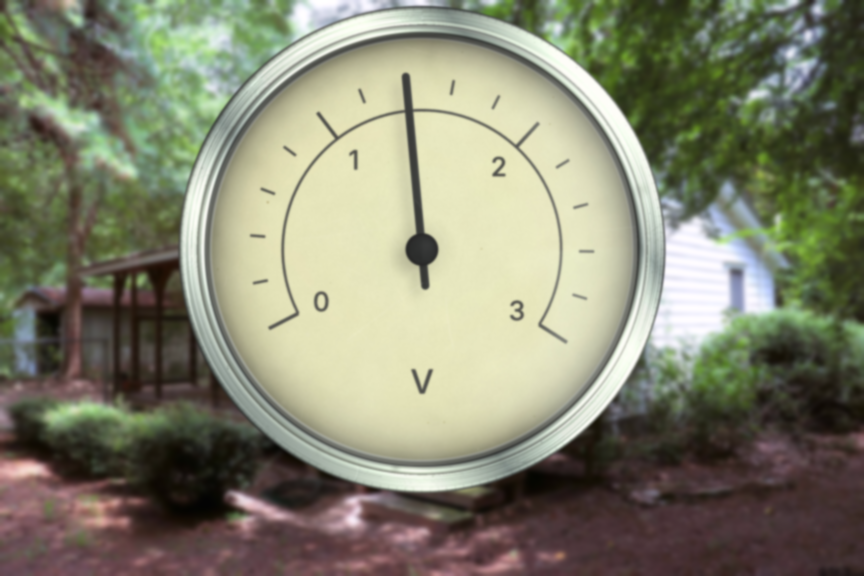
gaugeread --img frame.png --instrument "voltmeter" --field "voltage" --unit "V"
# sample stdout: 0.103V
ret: 1.4V
